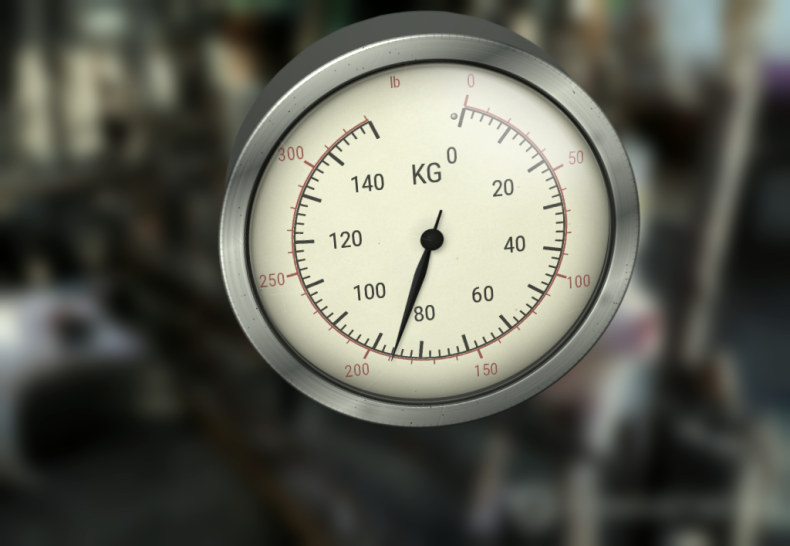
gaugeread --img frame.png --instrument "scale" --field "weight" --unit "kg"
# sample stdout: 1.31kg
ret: 86kg
